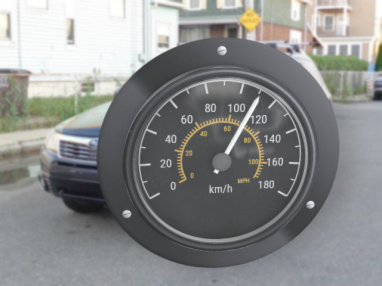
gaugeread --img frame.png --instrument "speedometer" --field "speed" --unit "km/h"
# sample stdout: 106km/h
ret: 110km/h
